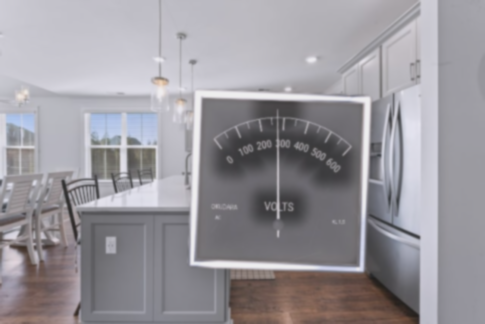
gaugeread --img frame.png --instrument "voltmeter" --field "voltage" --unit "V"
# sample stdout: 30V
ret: 275V
